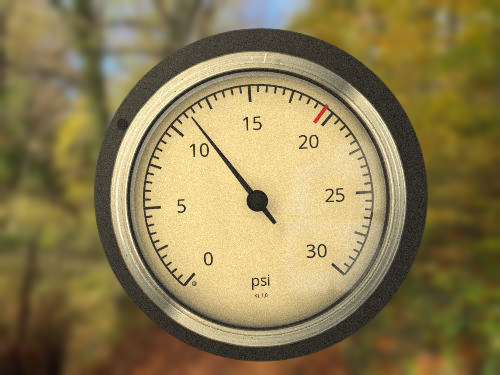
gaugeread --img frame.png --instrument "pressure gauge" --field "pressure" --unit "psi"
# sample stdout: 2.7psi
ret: 11.25psi
